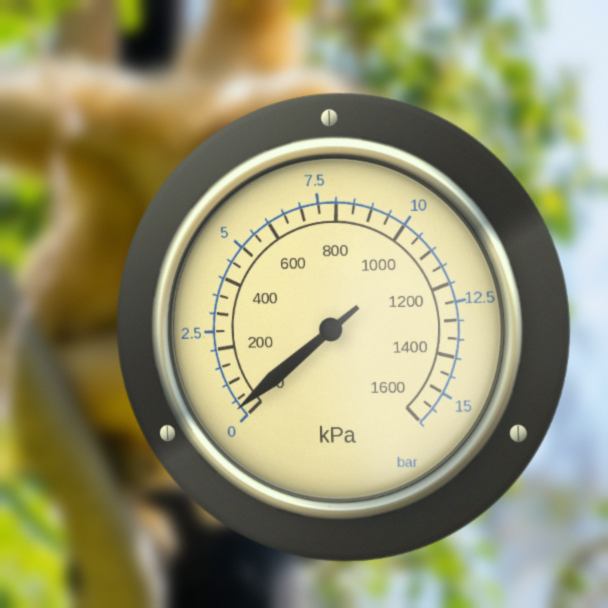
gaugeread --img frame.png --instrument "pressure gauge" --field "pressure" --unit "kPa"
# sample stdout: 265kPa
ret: 25kPa
